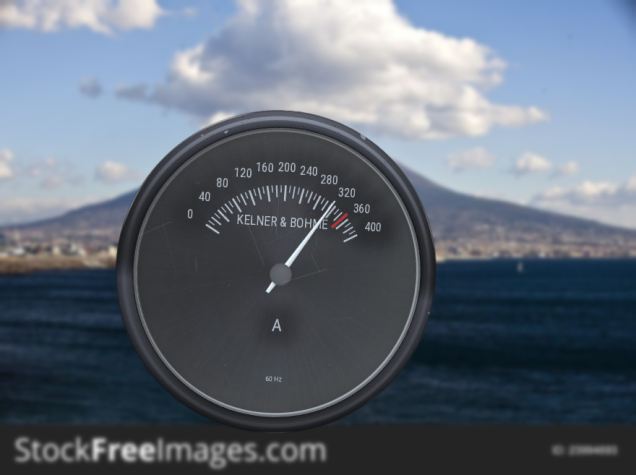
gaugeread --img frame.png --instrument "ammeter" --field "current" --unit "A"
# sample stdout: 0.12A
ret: 310A
